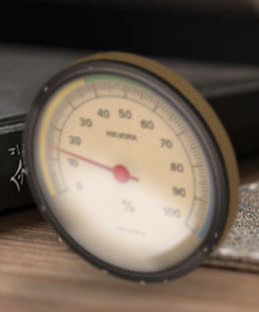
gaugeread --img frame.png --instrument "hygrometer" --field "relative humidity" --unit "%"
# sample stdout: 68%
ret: 15%
